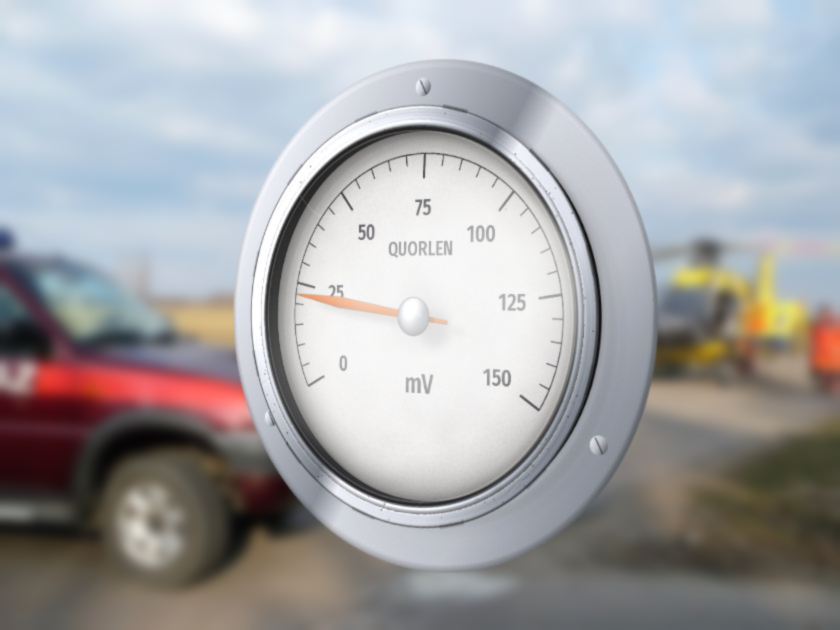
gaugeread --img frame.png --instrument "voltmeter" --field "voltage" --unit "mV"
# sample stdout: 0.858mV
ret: 22.5mV
